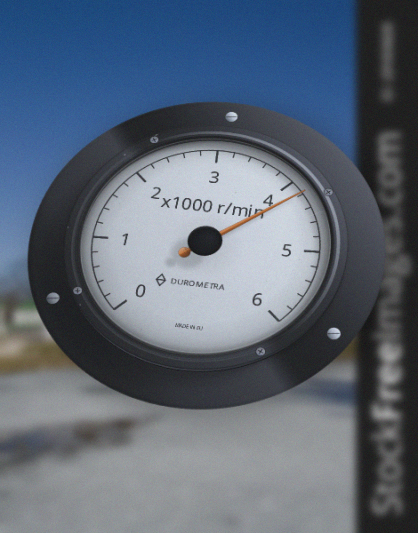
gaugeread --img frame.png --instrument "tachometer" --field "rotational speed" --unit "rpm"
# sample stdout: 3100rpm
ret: 4200rpm
